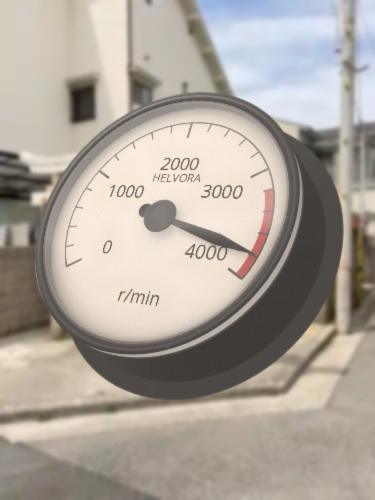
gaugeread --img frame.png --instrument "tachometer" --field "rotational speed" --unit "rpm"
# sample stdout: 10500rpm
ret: 3800rpm
